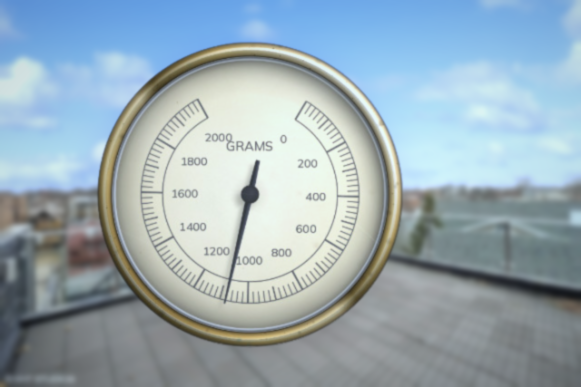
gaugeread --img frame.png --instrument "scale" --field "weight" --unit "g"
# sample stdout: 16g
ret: 1080g
